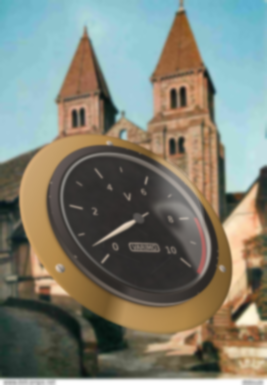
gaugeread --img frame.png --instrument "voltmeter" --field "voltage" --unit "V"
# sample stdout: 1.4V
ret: 0.5V
